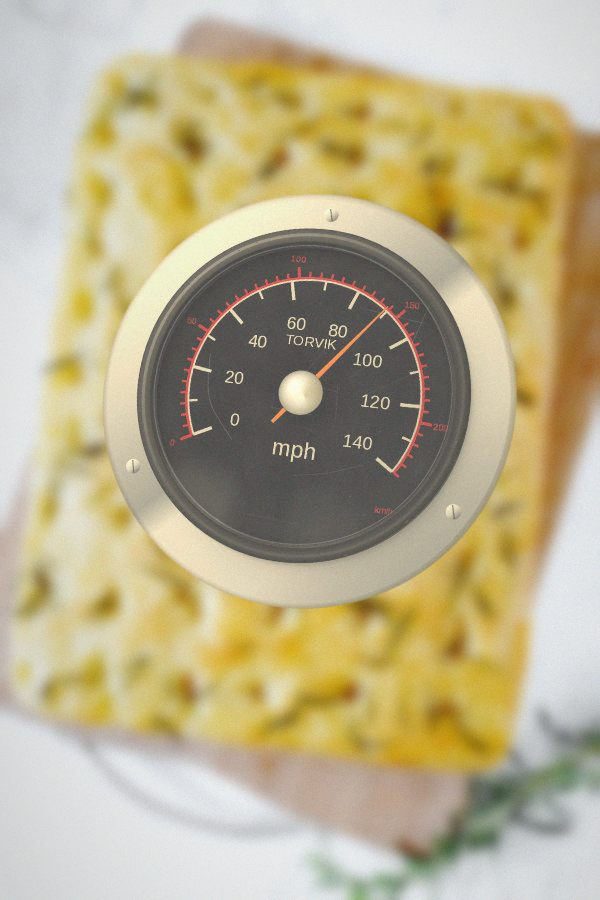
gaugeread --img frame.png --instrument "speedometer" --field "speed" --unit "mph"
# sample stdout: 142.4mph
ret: 90mph
